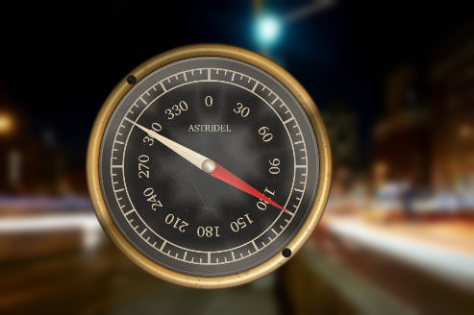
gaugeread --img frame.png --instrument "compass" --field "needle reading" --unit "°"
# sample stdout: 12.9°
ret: 120°
